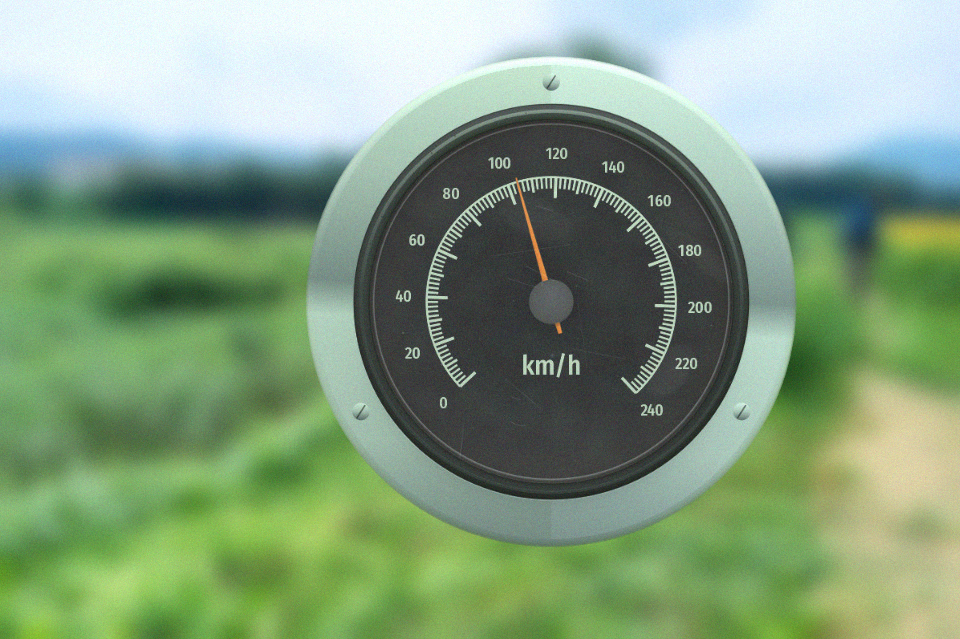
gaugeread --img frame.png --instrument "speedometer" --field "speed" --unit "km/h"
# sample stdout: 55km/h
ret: 104km/h
